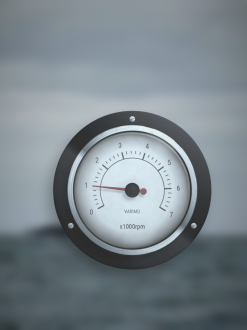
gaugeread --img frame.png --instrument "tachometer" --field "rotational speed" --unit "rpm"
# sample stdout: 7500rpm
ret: 1000rpm
